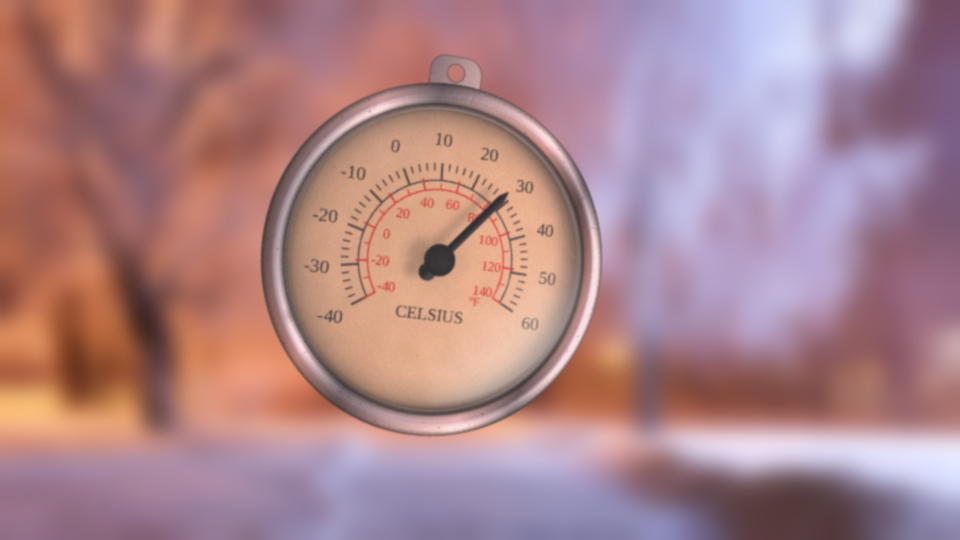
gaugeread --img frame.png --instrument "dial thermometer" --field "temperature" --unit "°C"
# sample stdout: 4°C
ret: 28°C
